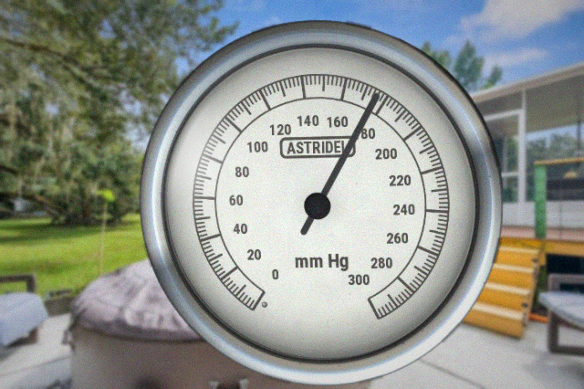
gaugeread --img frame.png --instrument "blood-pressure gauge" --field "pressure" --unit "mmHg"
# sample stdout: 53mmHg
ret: 176mmHg
